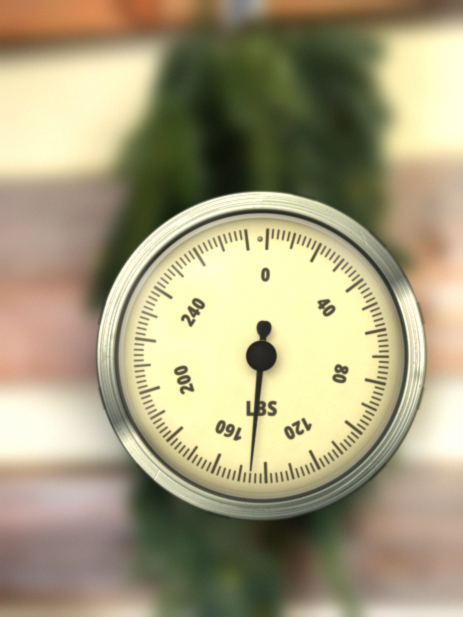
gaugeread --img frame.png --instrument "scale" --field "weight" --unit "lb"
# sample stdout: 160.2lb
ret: 146lb
